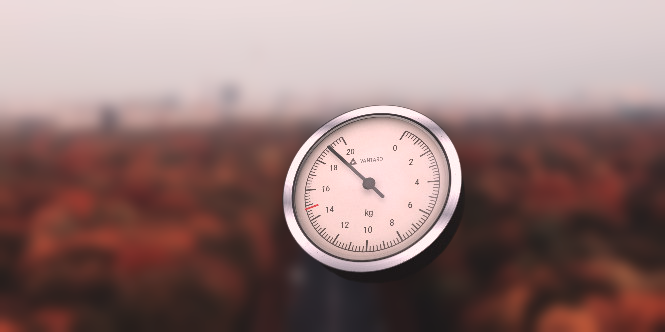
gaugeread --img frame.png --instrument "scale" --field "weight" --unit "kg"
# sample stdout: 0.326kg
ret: 19kg
